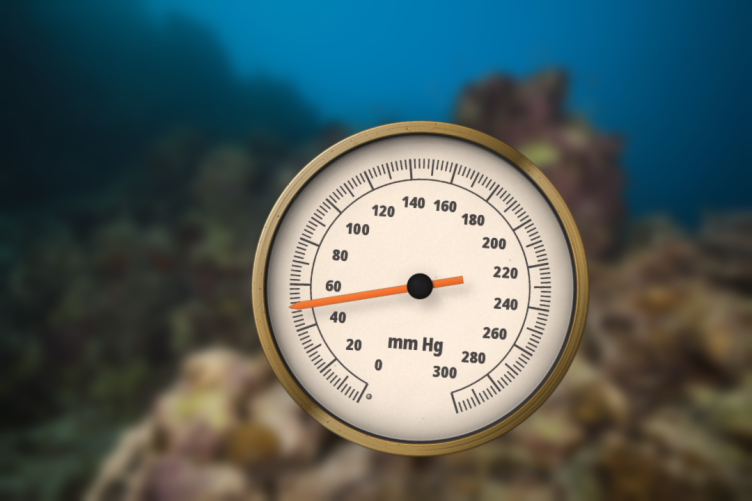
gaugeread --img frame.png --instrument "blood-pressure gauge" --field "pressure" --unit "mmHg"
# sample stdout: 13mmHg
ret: 50mmHg
